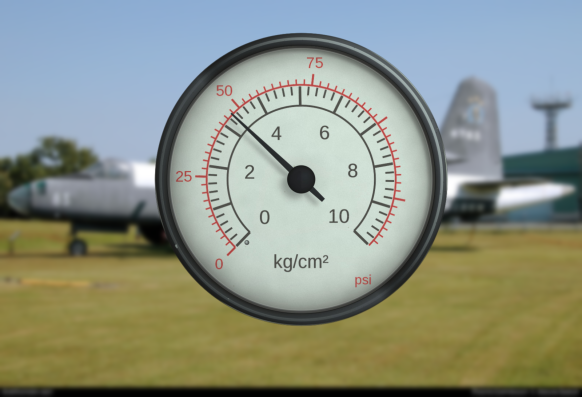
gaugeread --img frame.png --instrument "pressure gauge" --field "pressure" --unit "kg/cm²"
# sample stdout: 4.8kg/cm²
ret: 3.3kg/cm²
